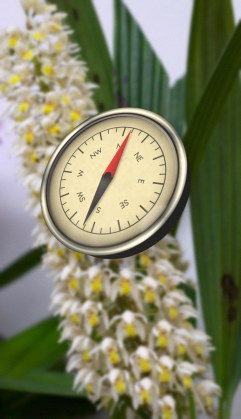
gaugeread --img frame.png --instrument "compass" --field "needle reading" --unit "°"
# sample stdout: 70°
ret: 10°
